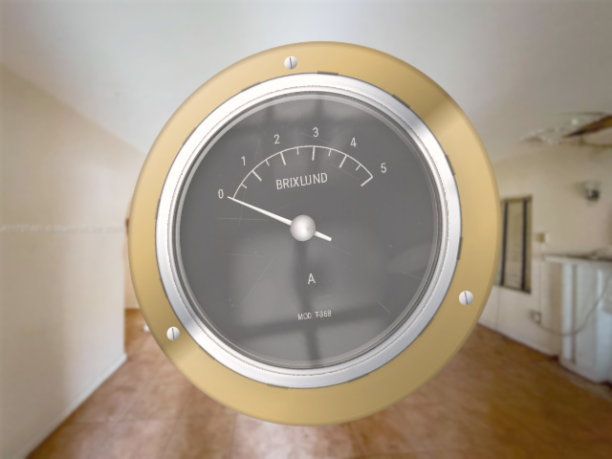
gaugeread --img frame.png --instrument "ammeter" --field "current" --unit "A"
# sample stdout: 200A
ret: 0A
